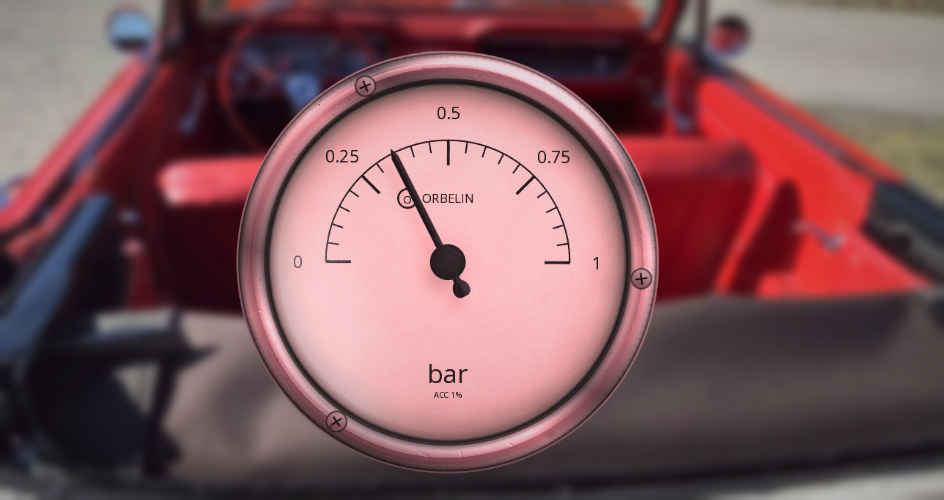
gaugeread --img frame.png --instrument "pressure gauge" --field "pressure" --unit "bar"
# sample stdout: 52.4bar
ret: 0.35bar
